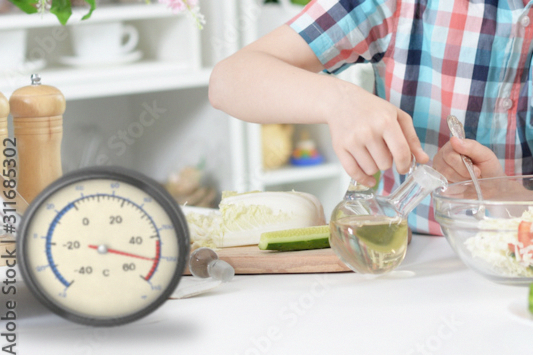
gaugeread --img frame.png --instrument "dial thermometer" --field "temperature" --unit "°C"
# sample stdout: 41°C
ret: 50°C
